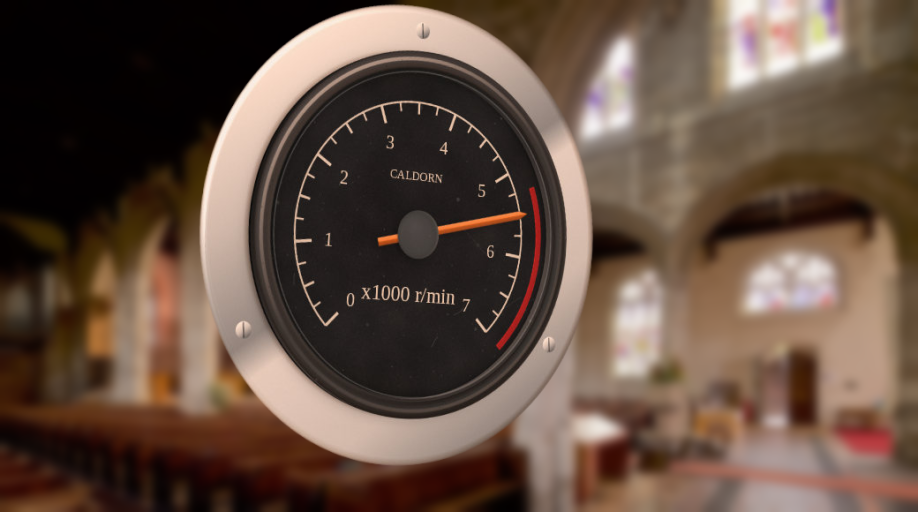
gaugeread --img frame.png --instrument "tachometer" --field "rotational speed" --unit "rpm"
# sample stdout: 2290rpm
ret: 5500rpm
